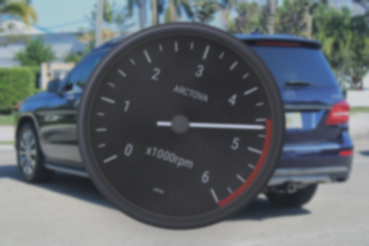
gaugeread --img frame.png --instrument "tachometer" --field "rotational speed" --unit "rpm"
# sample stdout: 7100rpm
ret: 4625rpm
